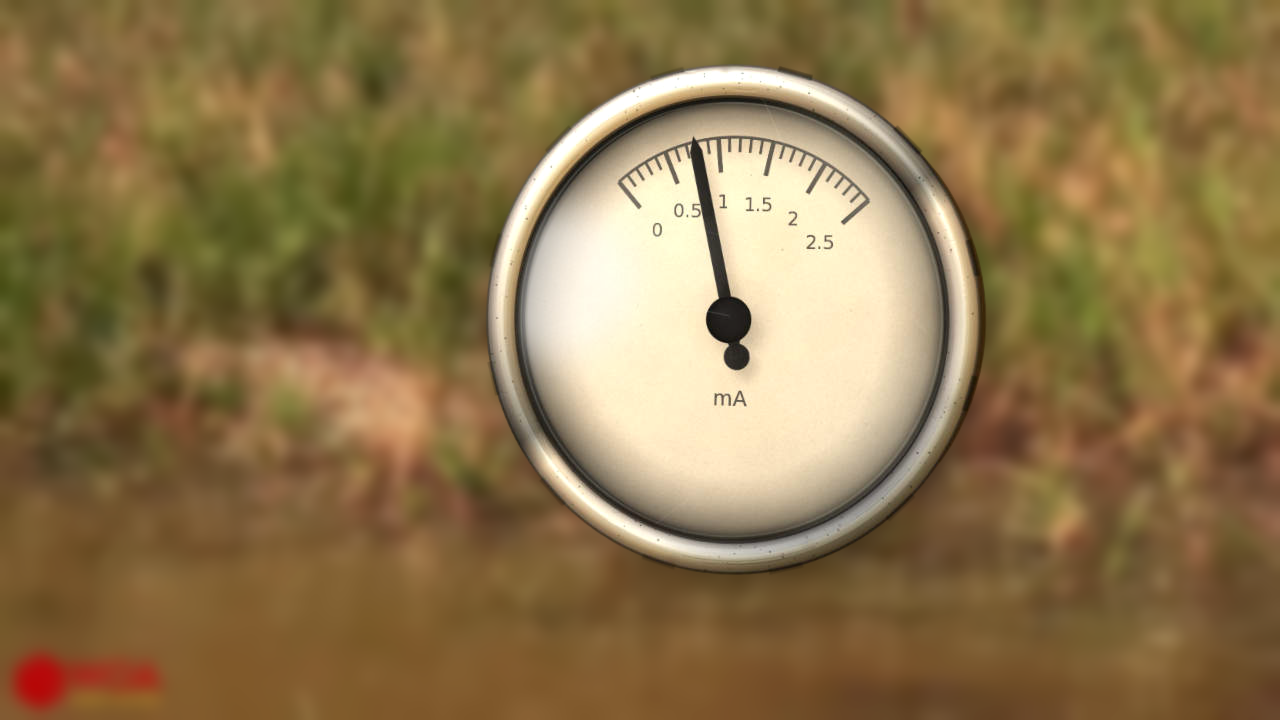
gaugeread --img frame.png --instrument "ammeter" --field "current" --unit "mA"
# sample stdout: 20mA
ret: 0.8mA
